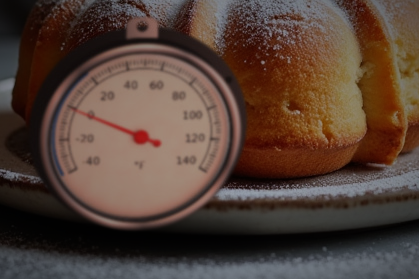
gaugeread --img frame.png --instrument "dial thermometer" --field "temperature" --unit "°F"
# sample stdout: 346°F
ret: 0°F
